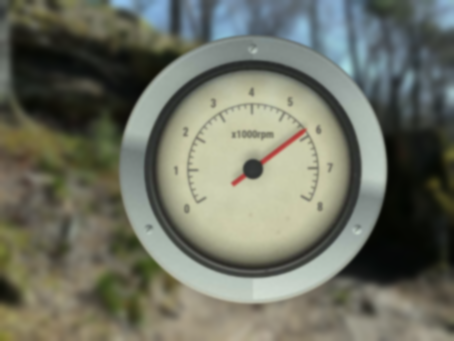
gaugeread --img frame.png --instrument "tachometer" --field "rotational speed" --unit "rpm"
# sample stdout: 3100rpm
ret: 5800rpm
